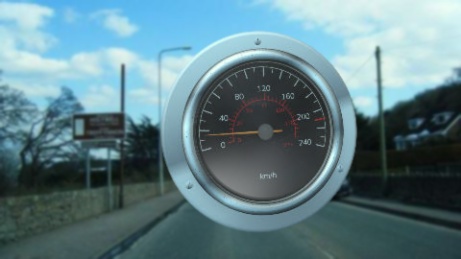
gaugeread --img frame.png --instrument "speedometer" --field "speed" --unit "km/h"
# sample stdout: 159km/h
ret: 15km/h
